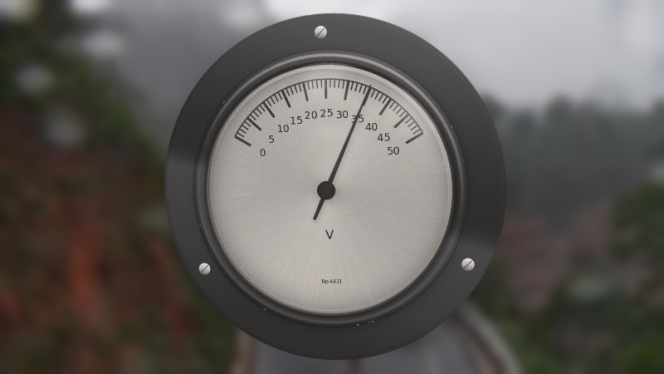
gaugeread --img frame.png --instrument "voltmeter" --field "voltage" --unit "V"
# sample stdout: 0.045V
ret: 35V
